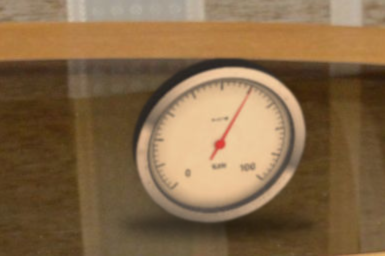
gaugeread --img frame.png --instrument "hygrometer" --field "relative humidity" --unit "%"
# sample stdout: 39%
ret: 60%
